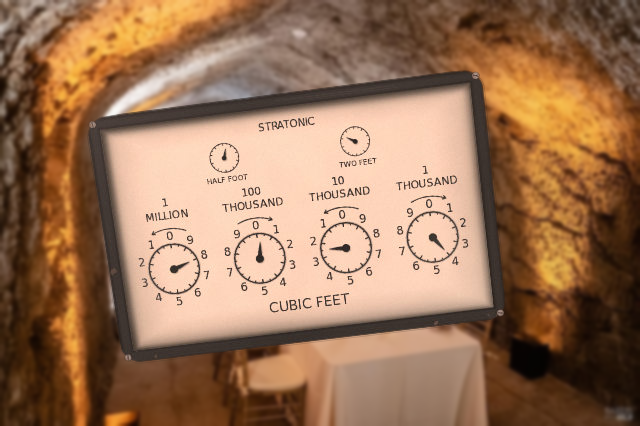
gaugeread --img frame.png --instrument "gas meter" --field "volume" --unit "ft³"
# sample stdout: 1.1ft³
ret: 802400ft³
